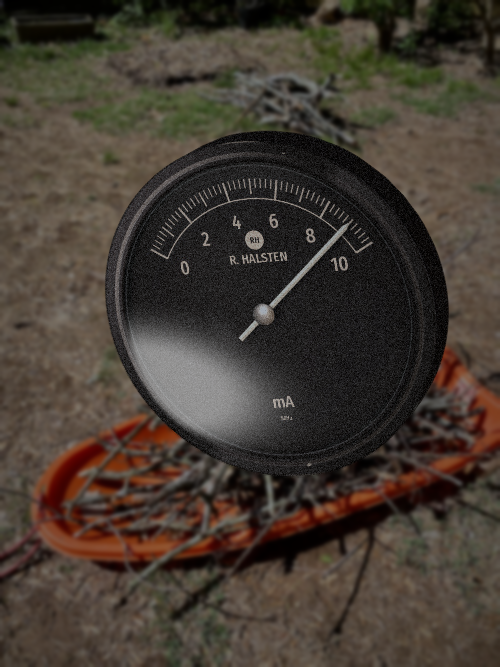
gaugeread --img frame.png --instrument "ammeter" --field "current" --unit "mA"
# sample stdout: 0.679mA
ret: 9mA
